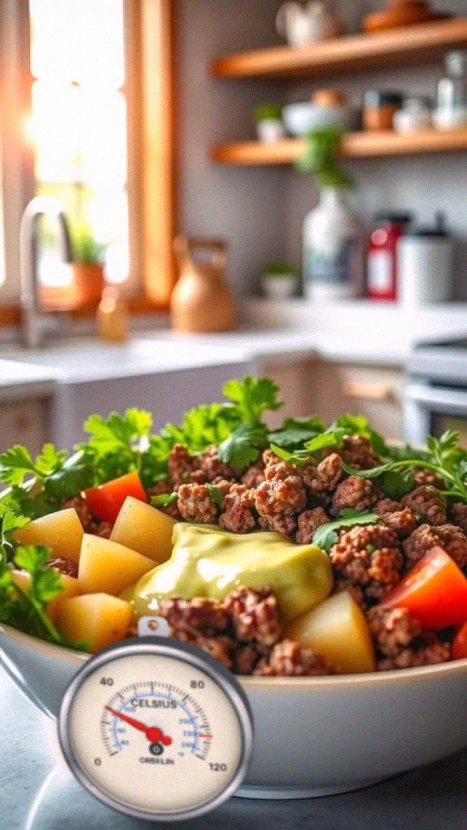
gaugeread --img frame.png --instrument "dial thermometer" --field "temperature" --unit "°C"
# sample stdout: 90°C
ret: 30°C
